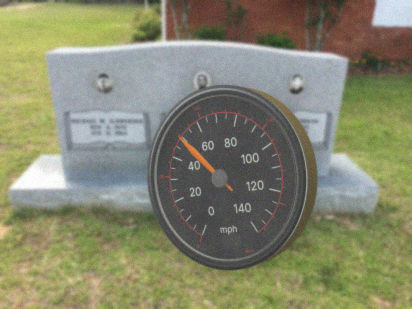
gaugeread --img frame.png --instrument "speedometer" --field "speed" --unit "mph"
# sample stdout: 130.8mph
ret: 50mph
